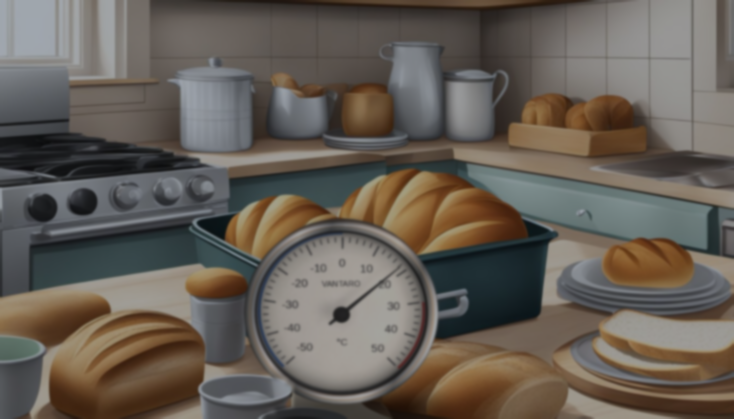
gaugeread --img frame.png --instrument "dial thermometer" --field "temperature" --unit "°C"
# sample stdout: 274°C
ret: 18°C
